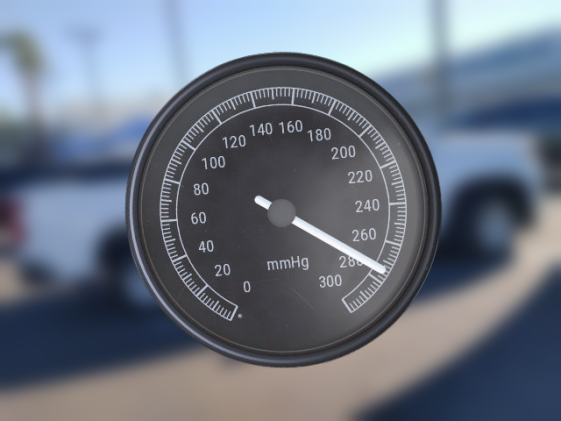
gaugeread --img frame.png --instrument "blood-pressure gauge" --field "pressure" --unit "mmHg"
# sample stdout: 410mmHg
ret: 274mmHg
